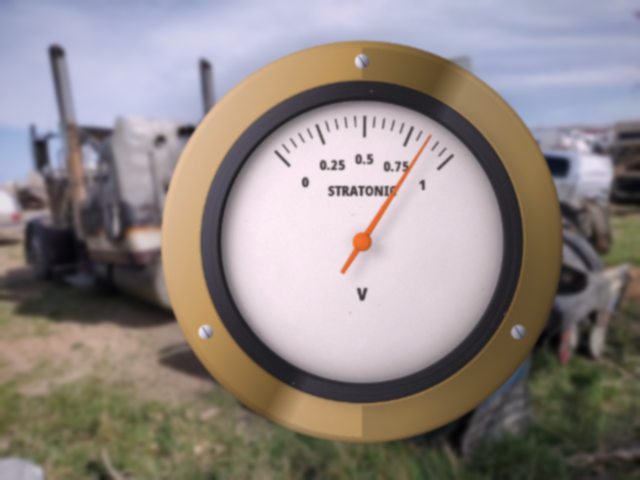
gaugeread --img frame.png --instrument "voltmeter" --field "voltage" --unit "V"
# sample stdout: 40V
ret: 0.85V
